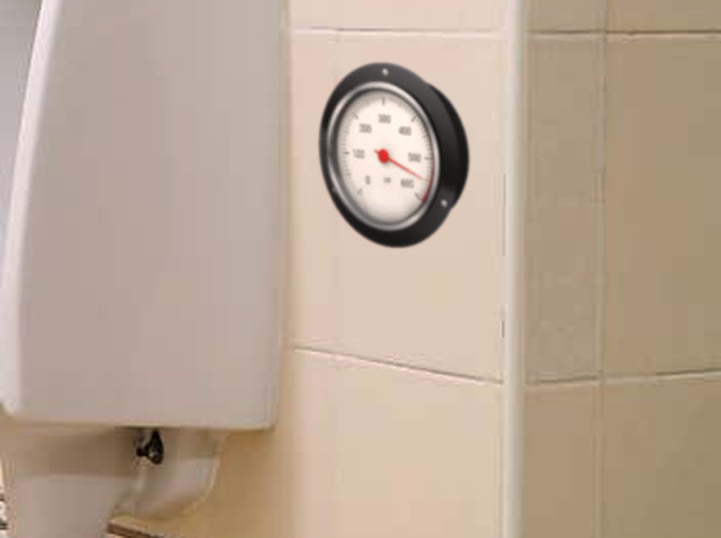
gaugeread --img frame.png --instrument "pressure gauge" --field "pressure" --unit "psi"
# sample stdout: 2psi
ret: 550psi
